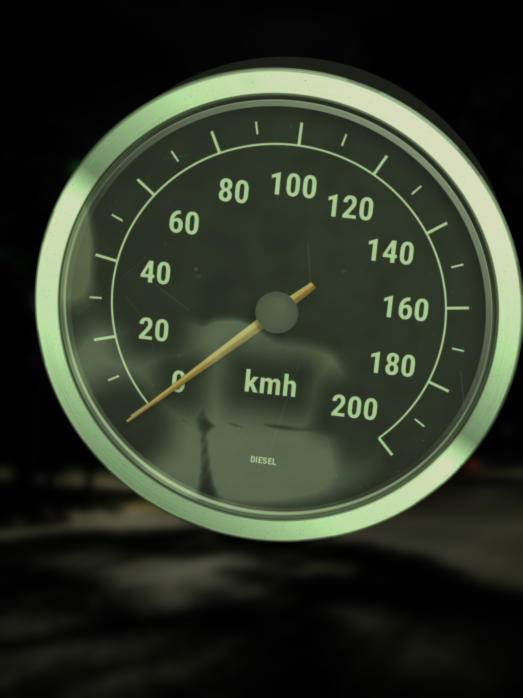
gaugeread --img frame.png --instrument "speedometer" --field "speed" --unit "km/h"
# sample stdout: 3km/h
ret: 0km/h
